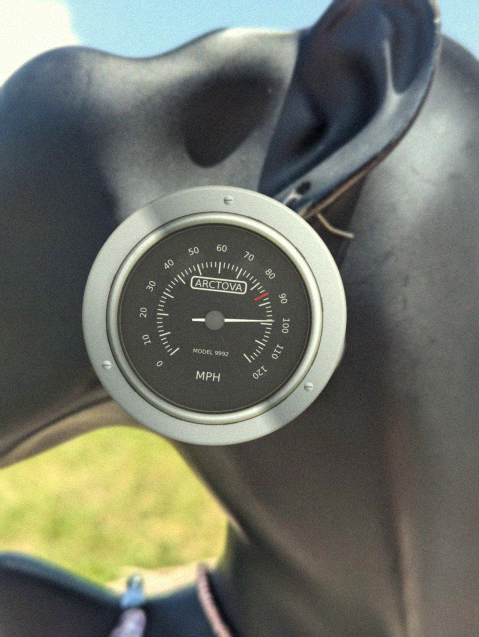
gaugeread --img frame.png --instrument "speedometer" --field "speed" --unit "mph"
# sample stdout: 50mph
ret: 98mph
